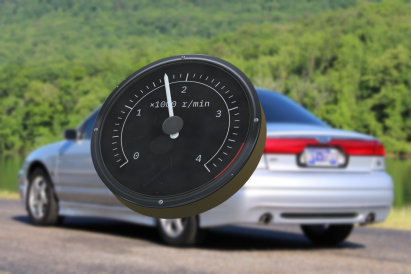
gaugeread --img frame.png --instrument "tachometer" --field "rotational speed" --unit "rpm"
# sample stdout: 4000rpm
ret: 1700rpm
